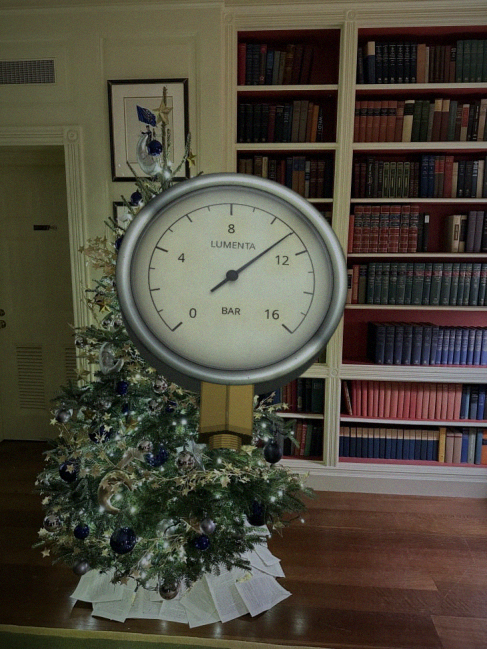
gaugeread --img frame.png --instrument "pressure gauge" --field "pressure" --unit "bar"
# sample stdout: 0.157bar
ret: 11bar
